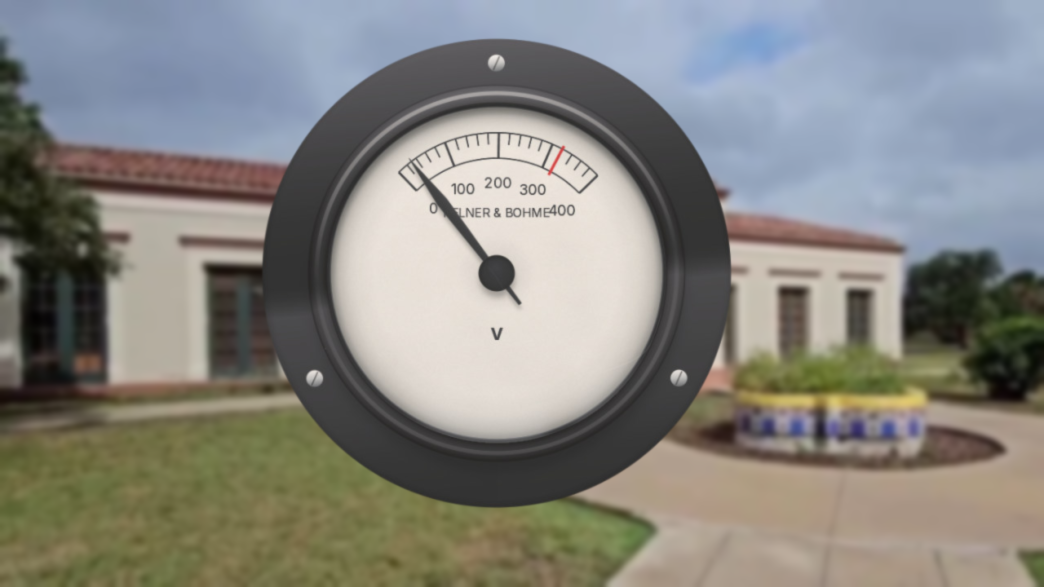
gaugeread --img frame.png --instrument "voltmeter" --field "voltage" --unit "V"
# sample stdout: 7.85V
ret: 30V
